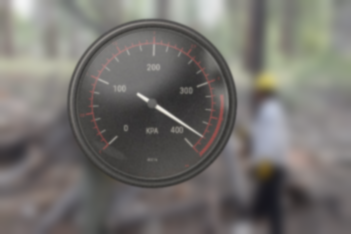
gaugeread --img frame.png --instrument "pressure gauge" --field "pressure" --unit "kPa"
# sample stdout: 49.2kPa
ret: 380kPa
